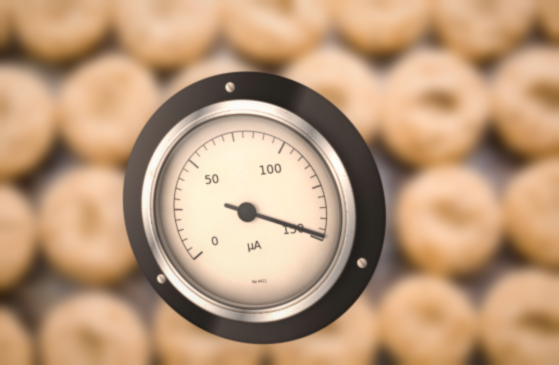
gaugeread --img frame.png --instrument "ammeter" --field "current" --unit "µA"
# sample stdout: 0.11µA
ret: 147.5µA
